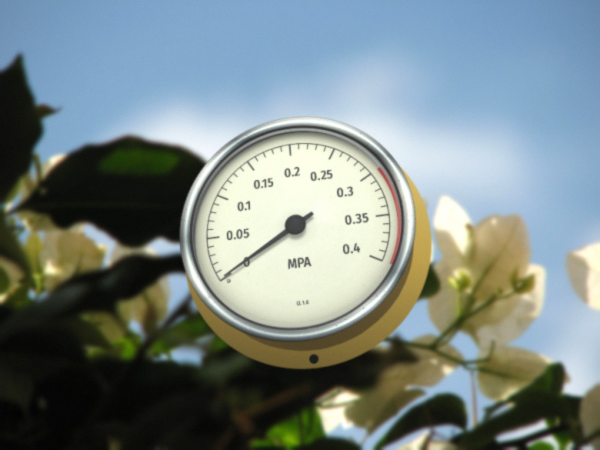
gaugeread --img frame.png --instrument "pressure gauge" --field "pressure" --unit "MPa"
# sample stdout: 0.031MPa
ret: 0MPa
